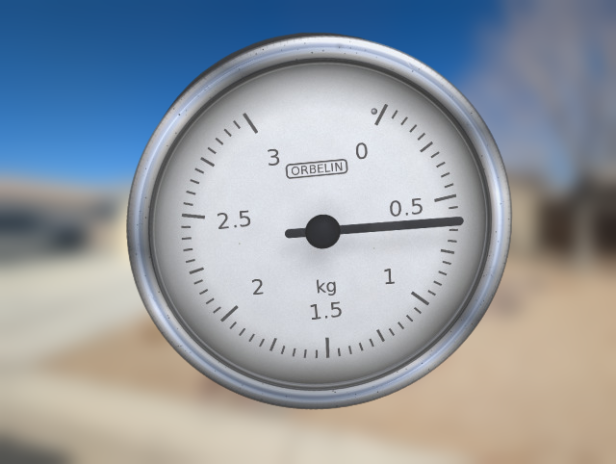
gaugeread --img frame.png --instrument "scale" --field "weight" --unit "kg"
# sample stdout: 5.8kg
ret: 0.6kg
